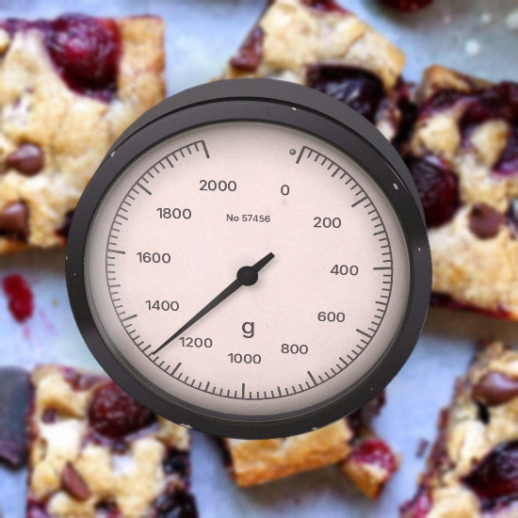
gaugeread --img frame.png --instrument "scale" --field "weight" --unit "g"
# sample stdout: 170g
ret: 1280g
